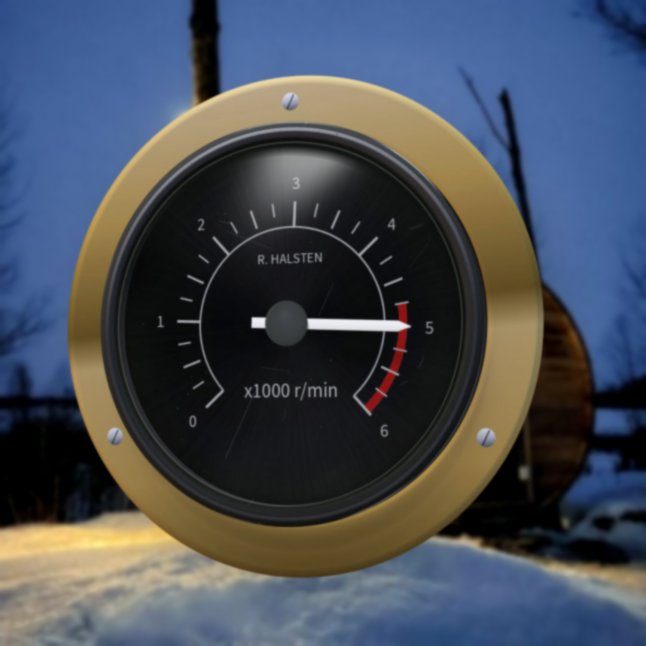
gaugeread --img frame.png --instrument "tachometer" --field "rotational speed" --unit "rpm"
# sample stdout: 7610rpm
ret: 5000rpm
